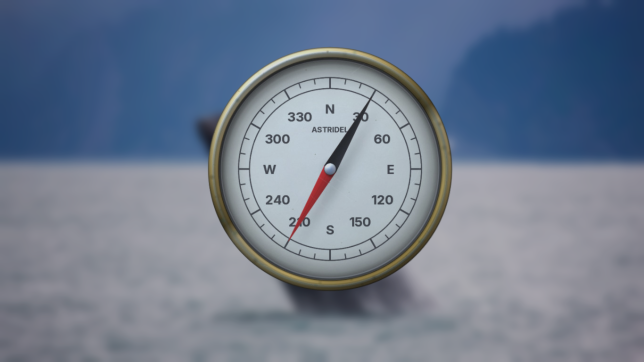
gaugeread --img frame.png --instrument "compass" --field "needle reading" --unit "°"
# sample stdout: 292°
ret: 210°
